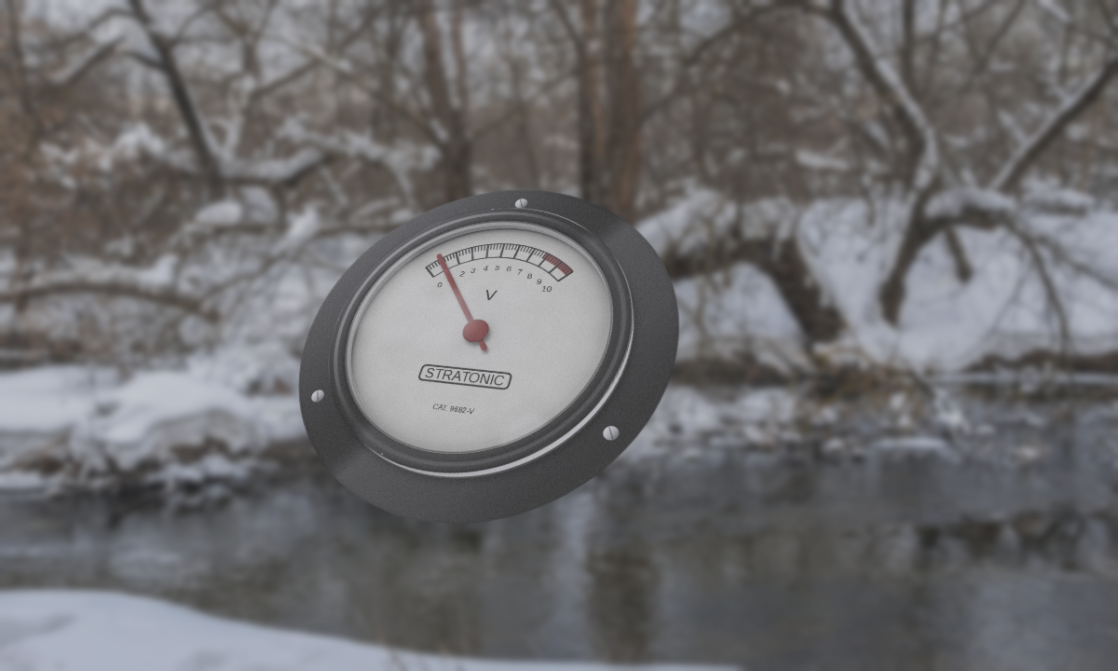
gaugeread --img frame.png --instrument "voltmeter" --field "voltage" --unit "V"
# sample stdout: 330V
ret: 1V
